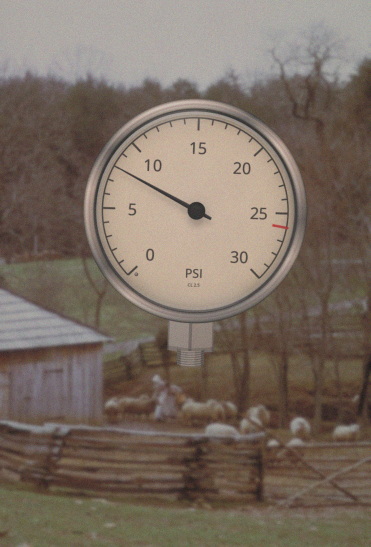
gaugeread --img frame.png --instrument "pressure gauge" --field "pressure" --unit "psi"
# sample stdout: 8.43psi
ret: 8psi
